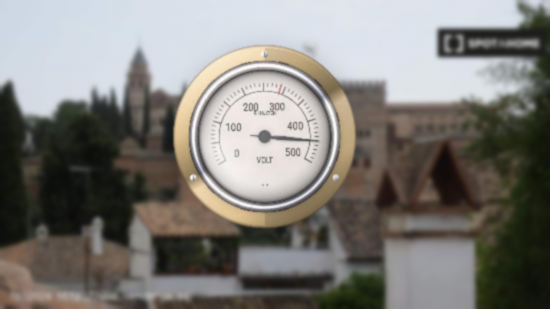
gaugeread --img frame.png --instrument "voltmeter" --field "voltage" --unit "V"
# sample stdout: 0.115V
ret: 450V
